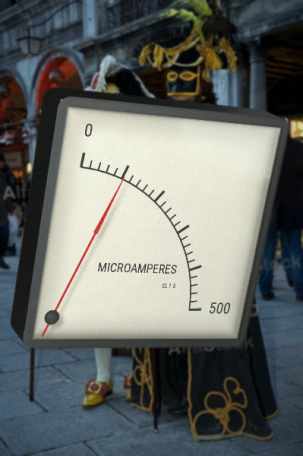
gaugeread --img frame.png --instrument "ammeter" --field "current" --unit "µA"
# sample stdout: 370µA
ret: 100µA
